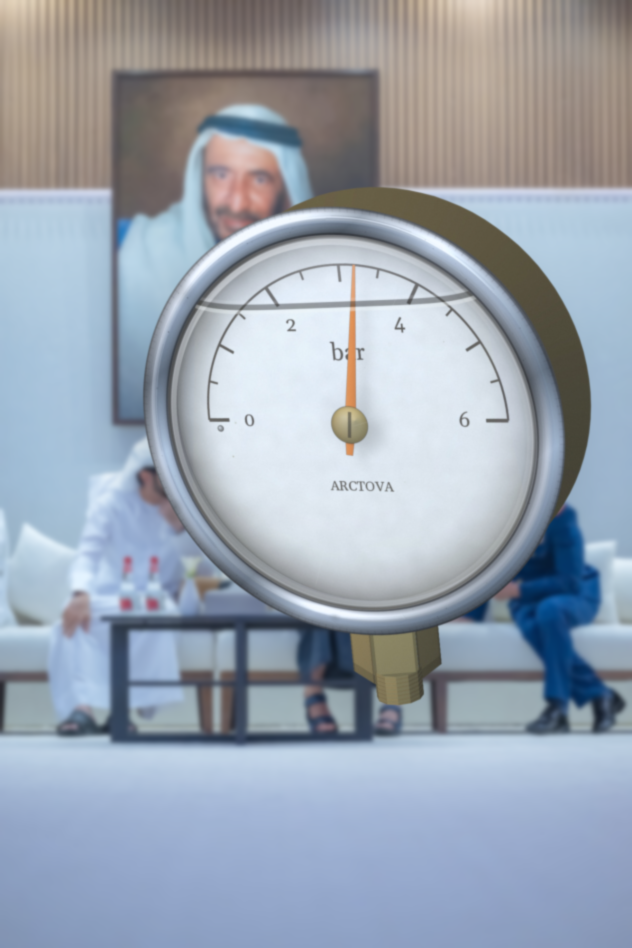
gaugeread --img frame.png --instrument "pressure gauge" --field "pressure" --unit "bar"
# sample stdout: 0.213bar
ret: 3.25bar
